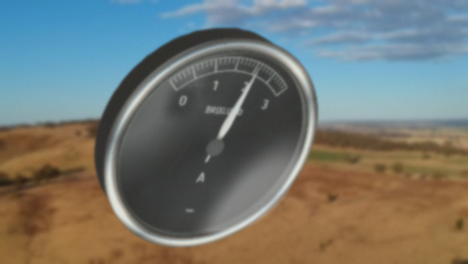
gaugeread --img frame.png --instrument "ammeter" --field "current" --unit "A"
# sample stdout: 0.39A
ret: 2A
